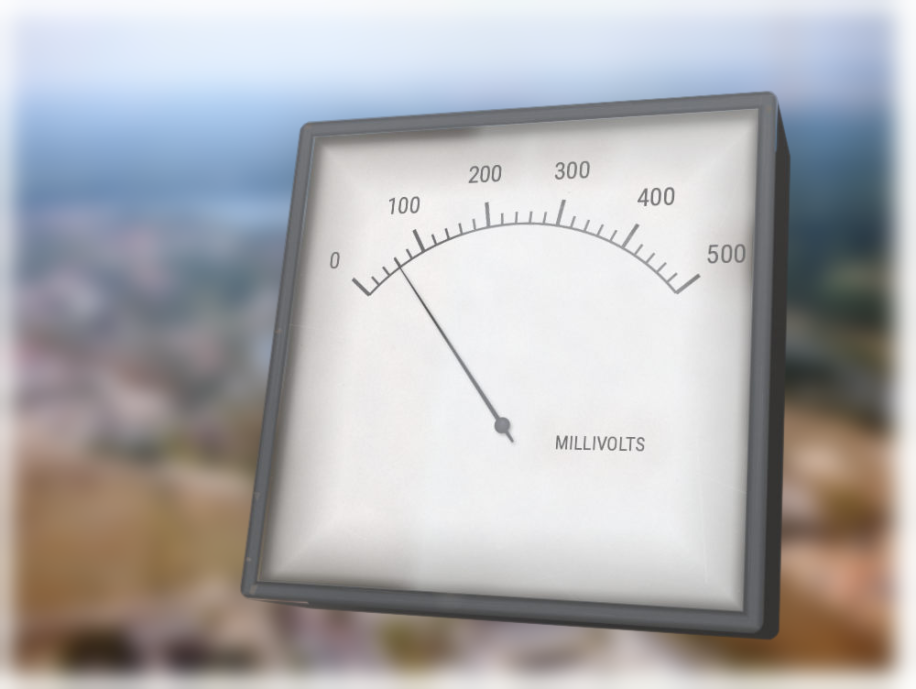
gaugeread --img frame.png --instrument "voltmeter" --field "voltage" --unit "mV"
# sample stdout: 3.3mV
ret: 60mV
